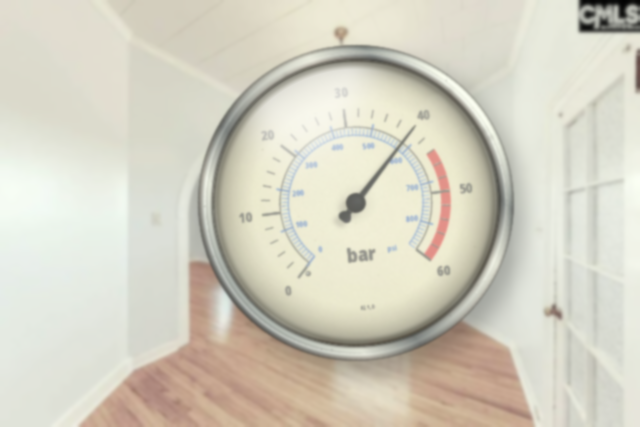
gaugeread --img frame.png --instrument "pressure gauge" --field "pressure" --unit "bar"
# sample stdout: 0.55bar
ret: 40bar
